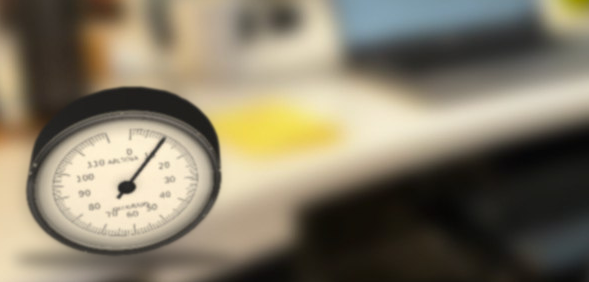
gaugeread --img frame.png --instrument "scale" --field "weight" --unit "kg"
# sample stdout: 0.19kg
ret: 10kg
